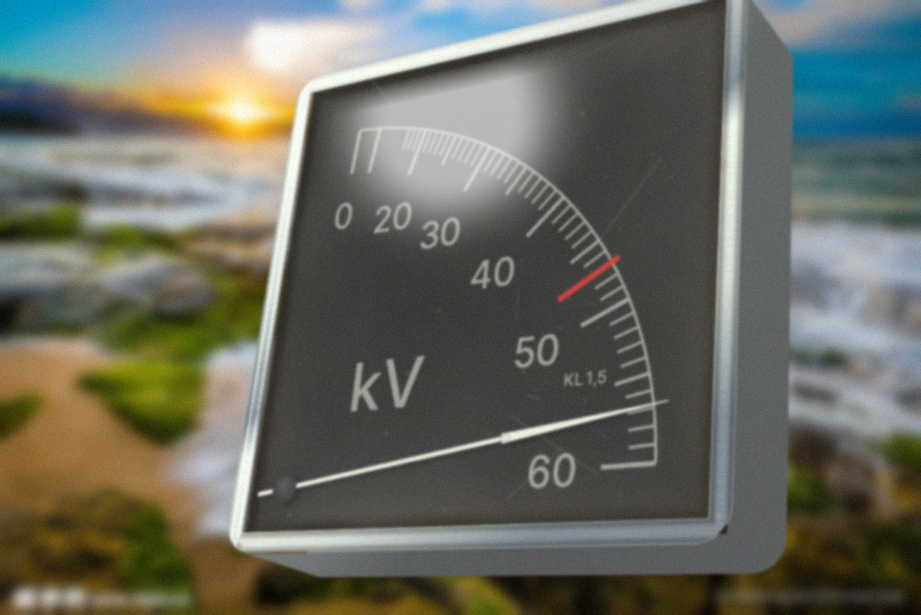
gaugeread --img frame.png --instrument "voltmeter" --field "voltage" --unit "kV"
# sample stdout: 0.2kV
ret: 57kV
